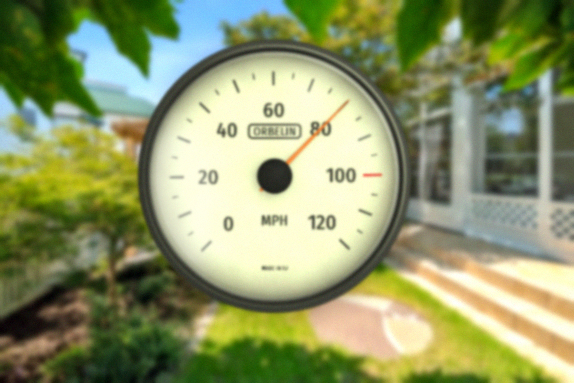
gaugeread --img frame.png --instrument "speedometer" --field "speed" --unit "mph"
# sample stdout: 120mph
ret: 80mph
